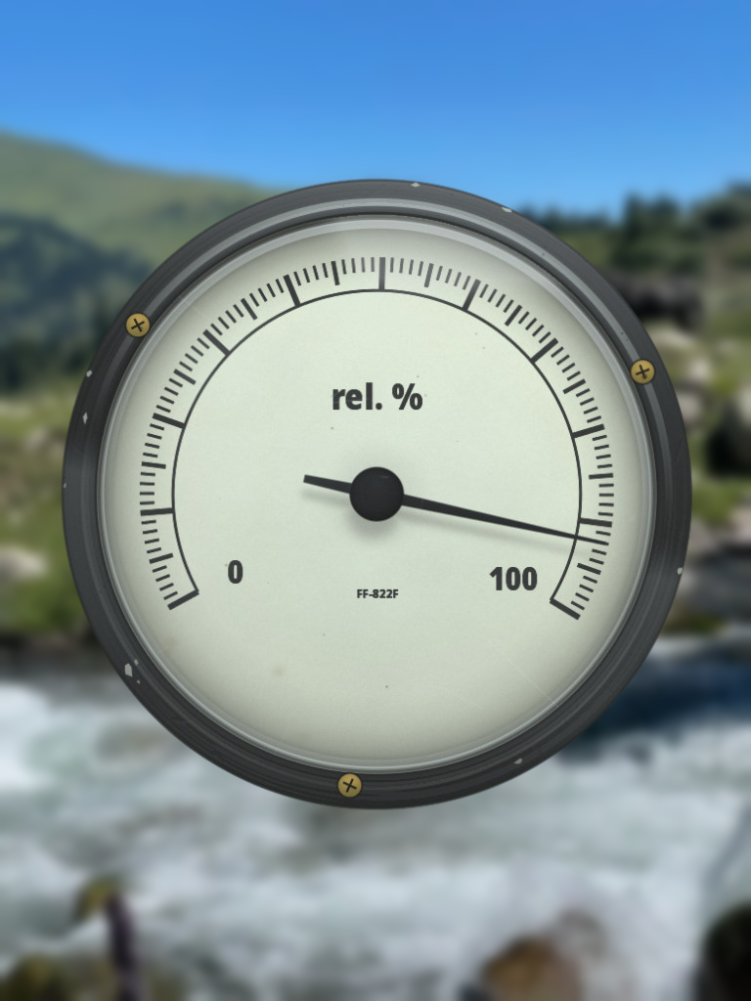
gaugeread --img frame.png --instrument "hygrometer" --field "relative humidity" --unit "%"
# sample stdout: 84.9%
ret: 92%
